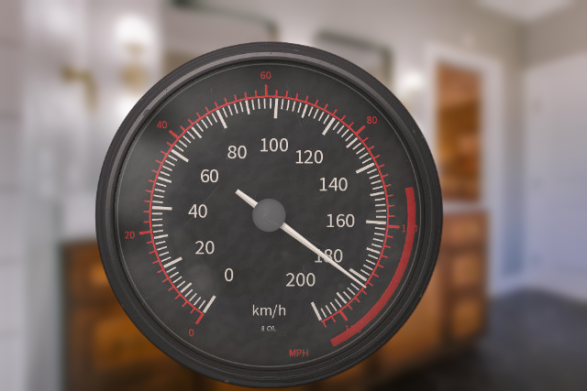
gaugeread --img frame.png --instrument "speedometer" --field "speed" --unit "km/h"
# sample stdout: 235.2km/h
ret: 182km/h
